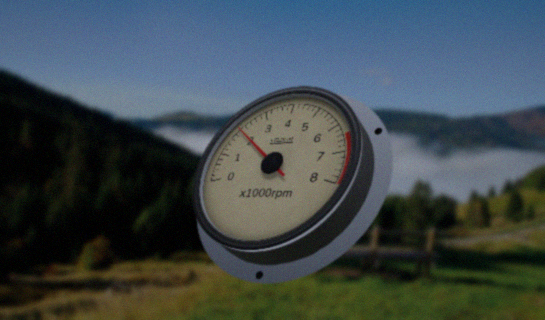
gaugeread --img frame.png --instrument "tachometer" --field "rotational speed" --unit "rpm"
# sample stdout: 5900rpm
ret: 2000rpm
